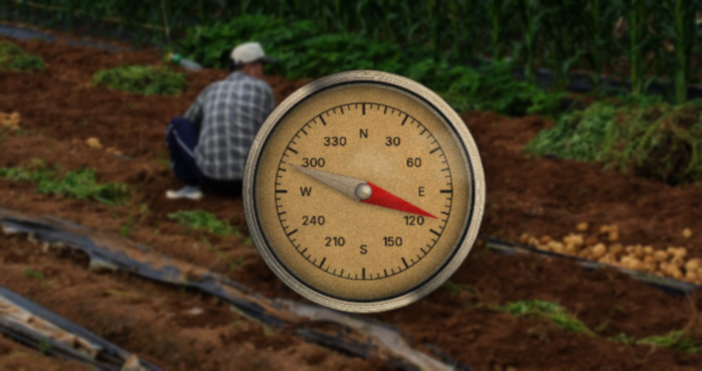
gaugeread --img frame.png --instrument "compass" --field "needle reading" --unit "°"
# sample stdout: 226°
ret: 110°
